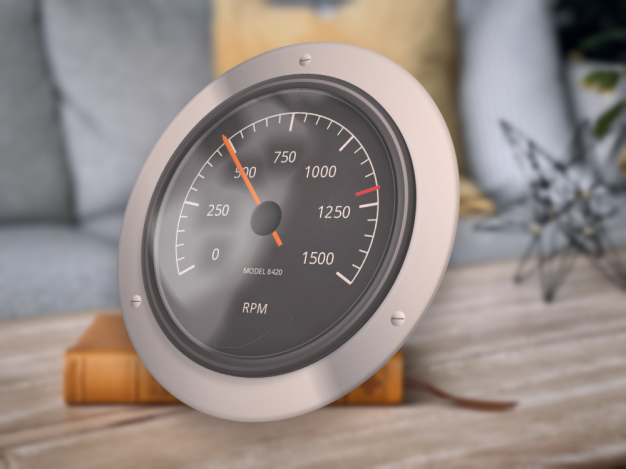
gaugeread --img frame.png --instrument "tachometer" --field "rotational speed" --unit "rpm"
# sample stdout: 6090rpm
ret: 500rpm
